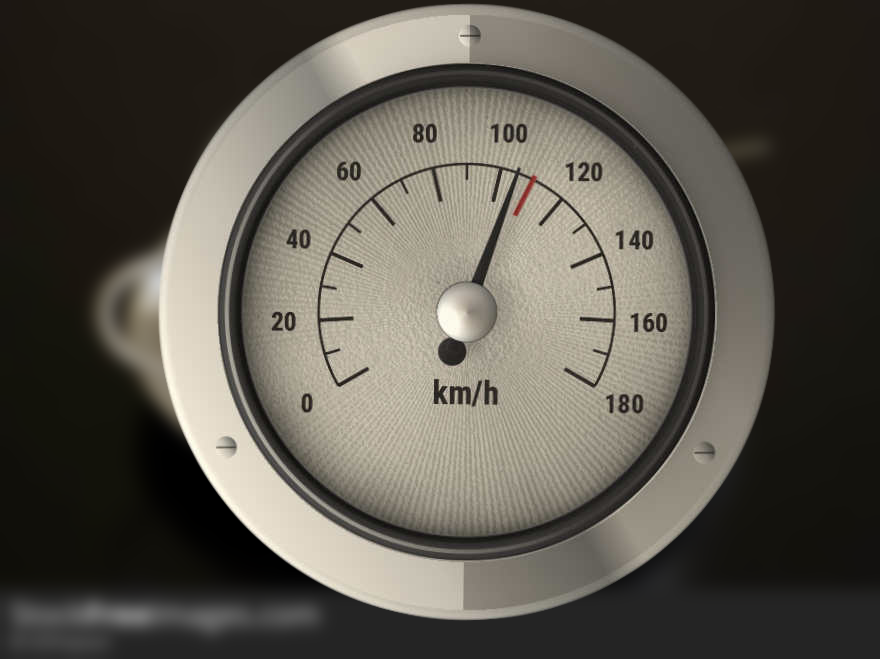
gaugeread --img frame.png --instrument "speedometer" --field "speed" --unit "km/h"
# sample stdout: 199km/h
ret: 105km/h
